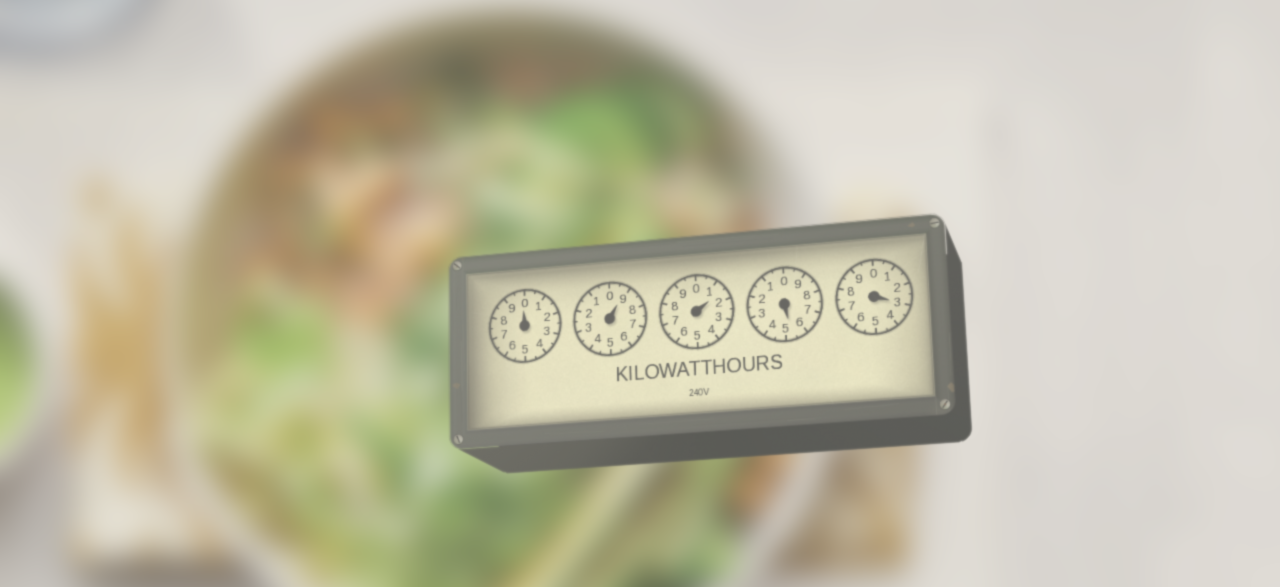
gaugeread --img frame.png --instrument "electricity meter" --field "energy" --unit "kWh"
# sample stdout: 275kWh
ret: 99153kWh
